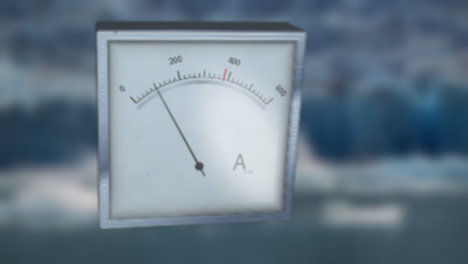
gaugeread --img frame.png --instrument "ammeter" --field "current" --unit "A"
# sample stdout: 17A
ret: 100A
